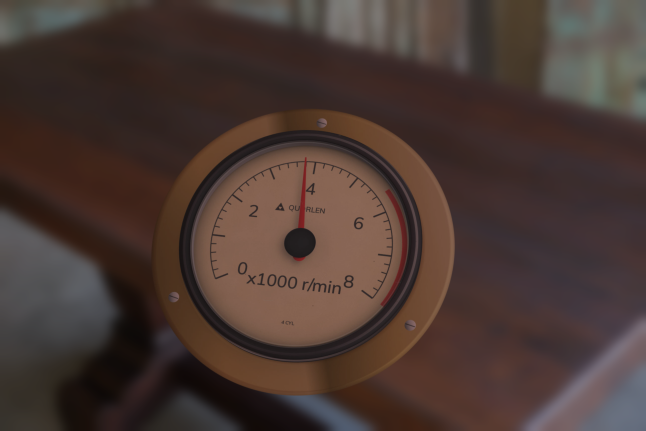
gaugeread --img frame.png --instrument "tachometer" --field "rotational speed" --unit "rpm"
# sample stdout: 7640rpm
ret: 3800rpm
